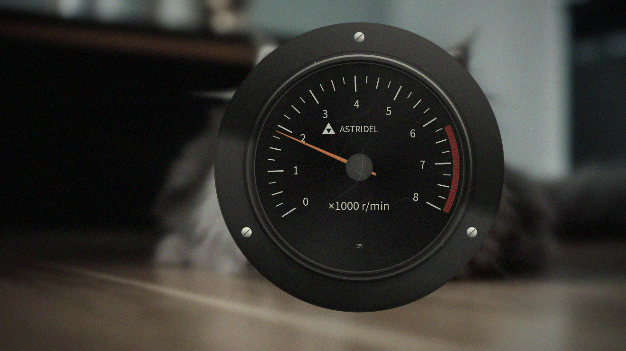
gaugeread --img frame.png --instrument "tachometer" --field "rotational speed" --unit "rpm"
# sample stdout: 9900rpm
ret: 1875rpm
